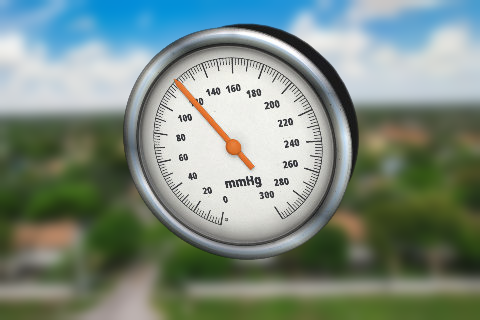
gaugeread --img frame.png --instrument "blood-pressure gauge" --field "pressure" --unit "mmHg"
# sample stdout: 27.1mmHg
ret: 120mmHg
